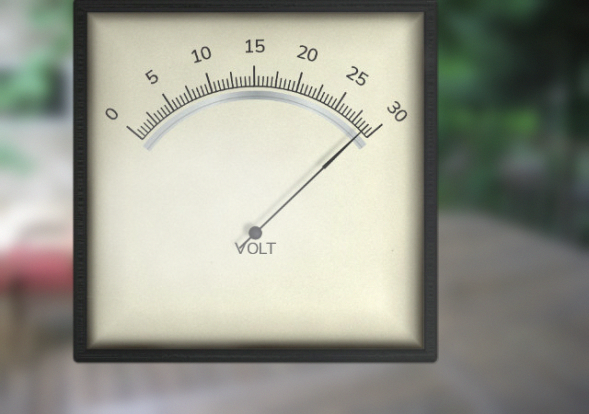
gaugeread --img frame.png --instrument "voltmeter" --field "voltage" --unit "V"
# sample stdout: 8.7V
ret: 29V
